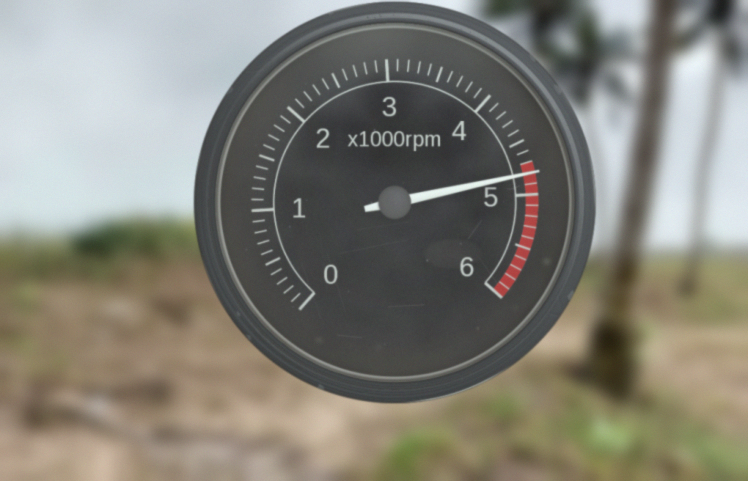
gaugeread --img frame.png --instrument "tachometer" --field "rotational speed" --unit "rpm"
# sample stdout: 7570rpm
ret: 4800rpm
